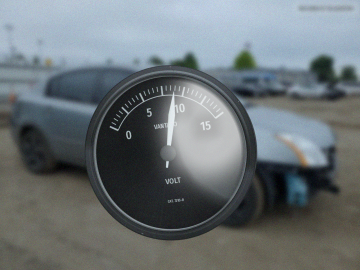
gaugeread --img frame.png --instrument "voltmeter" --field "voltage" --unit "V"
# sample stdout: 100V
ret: 9V
